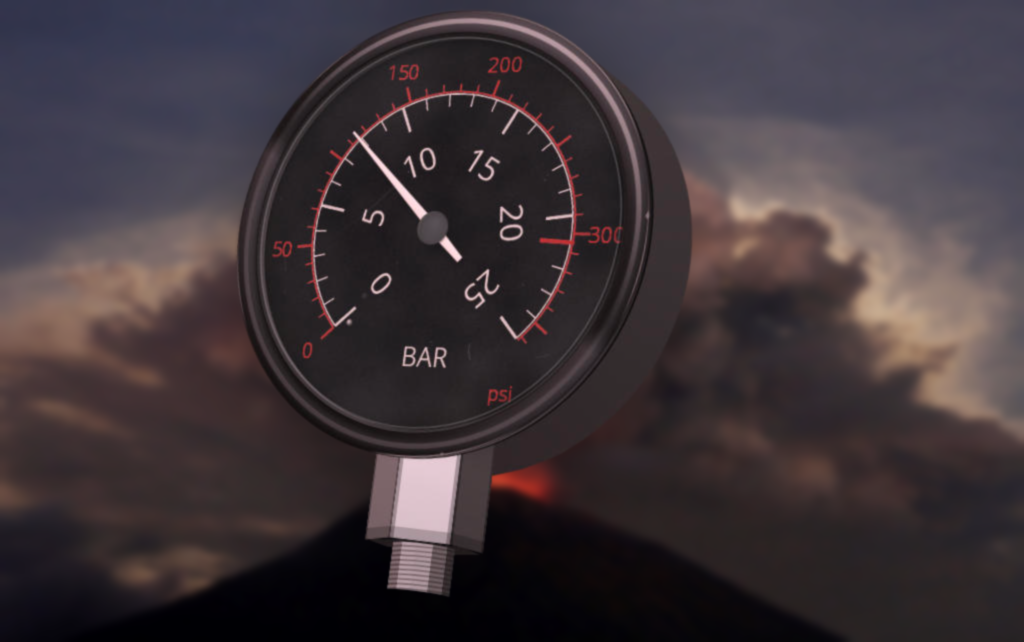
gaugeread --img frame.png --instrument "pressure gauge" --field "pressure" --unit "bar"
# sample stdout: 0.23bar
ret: 8bar
